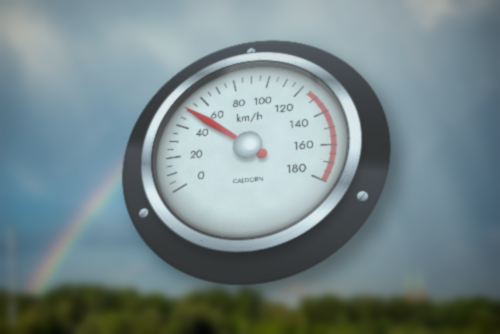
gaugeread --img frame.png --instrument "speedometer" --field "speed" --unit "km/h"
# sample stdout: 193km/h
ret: 50km/h
